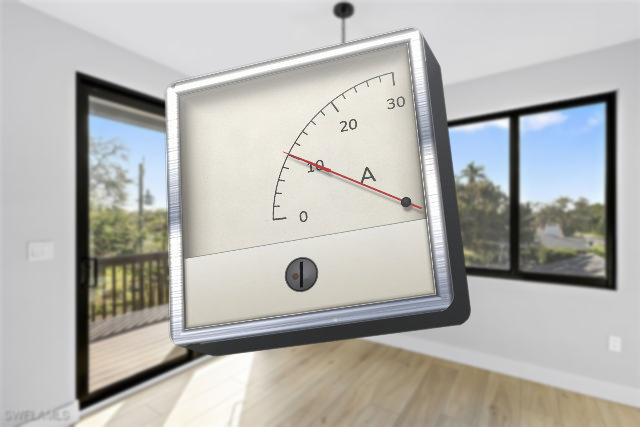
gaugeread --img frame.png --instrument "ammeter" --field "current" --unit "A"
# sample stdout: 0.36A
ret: 10A
